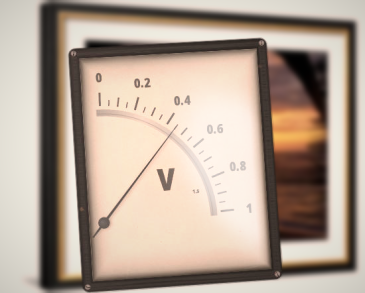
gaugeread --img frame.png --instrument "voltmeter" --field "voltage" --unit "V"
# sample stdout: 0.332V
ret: 0.45V
